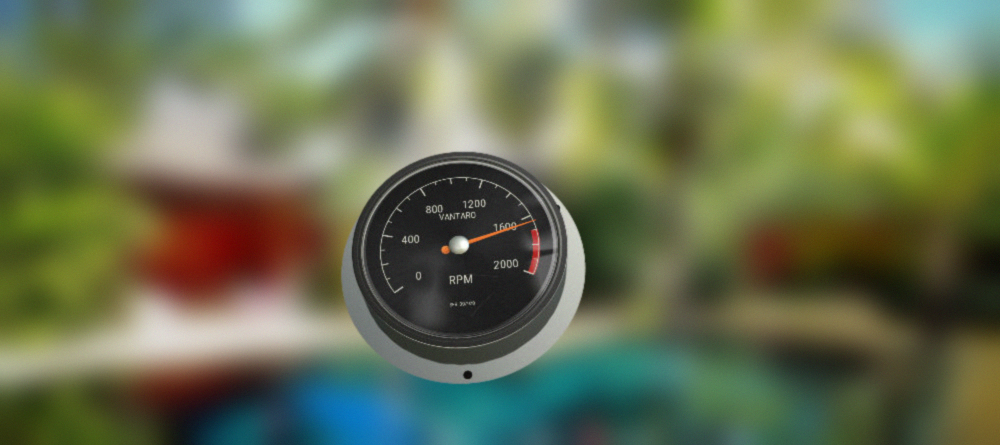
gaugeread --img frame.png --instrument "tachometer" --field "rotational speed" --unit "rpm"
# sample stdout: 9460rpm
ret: 1650rpm
